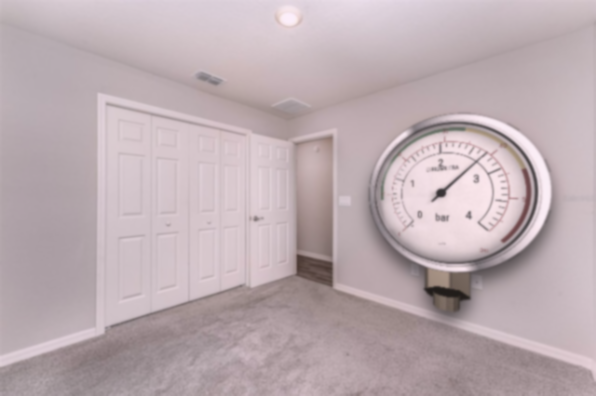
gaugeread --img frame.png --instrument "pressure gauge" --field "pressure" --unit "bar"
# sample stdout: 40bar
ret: 2.7bar
